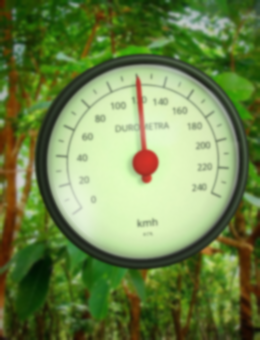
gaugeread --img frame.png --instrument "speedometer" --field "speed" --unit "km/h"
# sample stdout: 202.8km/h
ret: 120km/h
